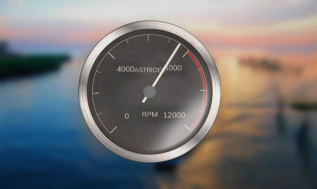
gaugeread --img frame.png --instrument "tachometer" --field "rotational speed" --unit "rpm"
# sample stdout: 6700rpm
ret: 7500rpm
